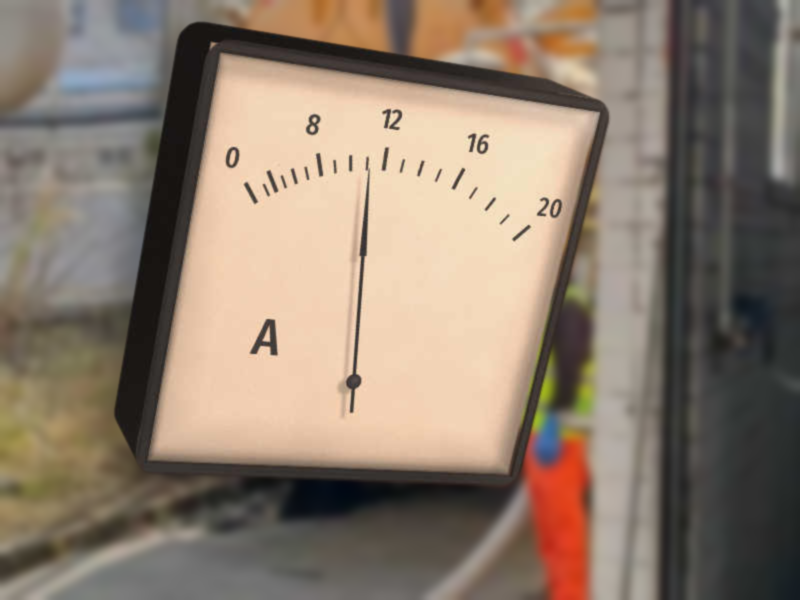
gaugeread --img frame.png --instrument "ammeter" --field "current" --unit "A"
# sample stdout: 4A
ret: 11A
